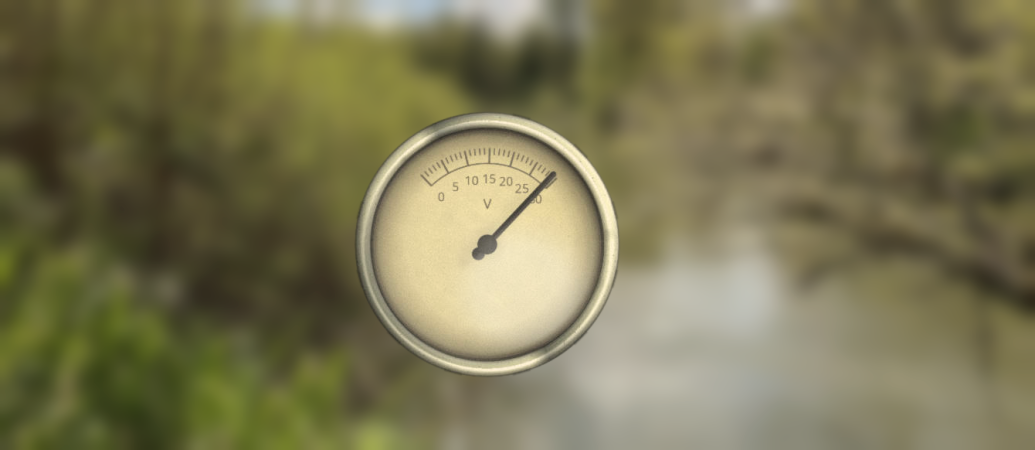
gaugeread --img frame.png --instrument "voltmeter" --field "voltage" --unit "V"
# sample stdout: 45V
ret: 29V
